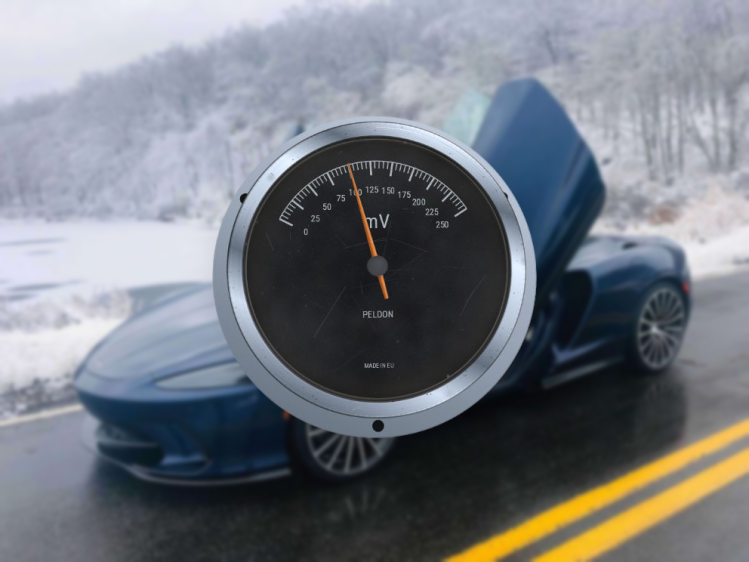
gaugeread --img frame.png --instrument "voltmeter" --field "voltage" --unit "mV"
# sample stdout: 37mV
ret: 100mV
